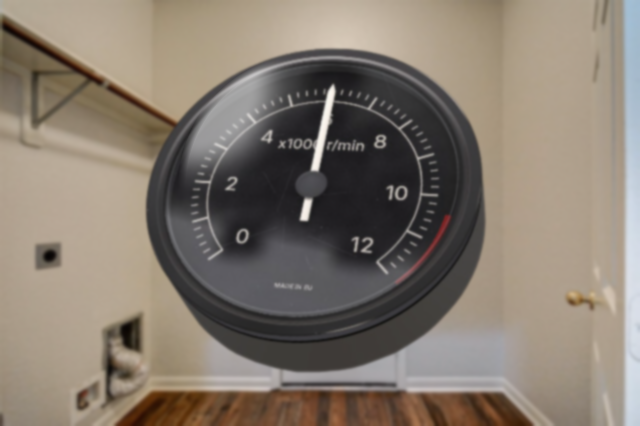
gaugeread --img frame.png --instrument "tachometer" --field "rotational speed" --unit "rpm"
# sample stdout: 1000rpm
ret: 6000rpm
